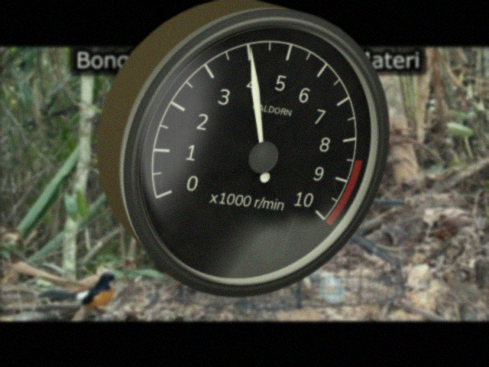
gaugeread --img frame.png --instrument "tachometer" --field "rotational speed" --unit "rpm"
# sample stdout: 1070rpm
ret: 4000rpm
